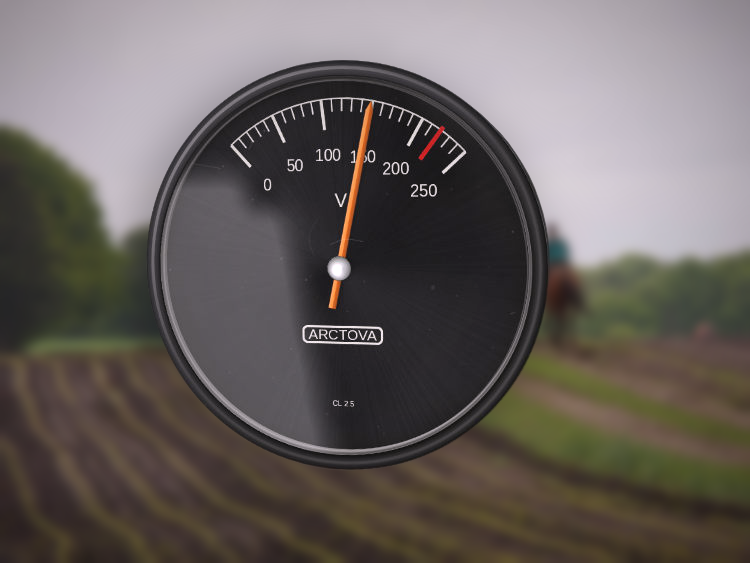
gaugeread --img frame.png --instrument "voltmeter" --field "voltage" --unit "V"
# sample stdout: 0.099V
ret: 150V
